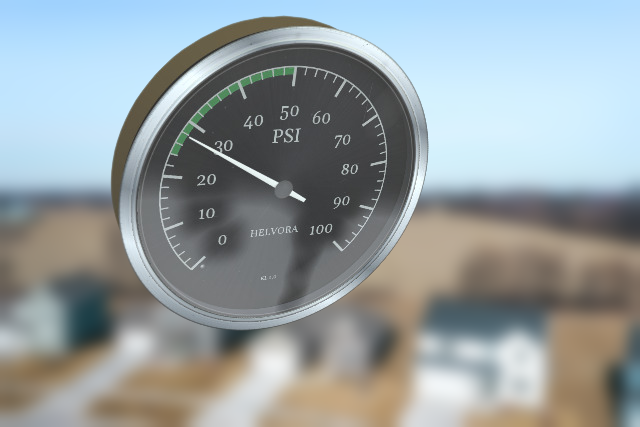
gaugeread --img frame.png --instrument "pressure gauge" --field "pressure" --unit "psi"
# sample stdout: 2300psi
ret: 28psi
